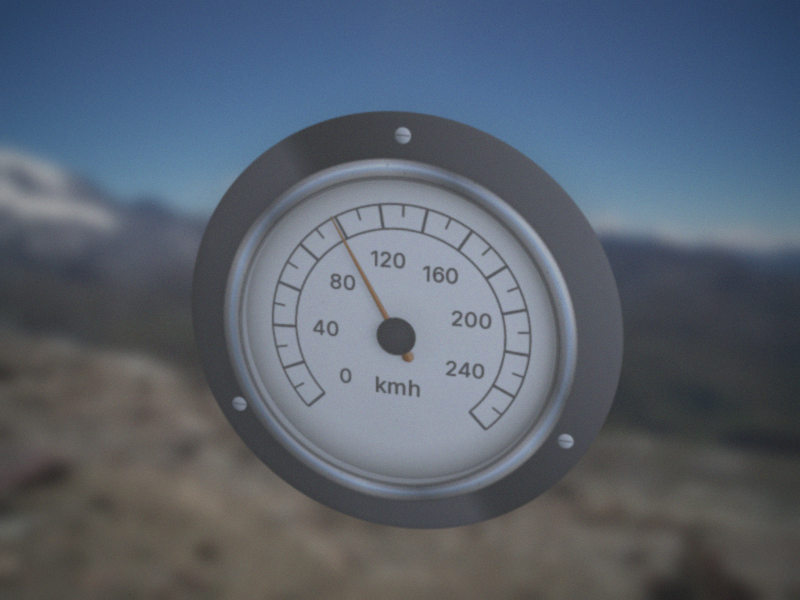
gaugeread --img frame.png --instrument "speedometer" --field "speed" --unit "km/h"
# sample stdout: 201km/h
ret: 100km/h
